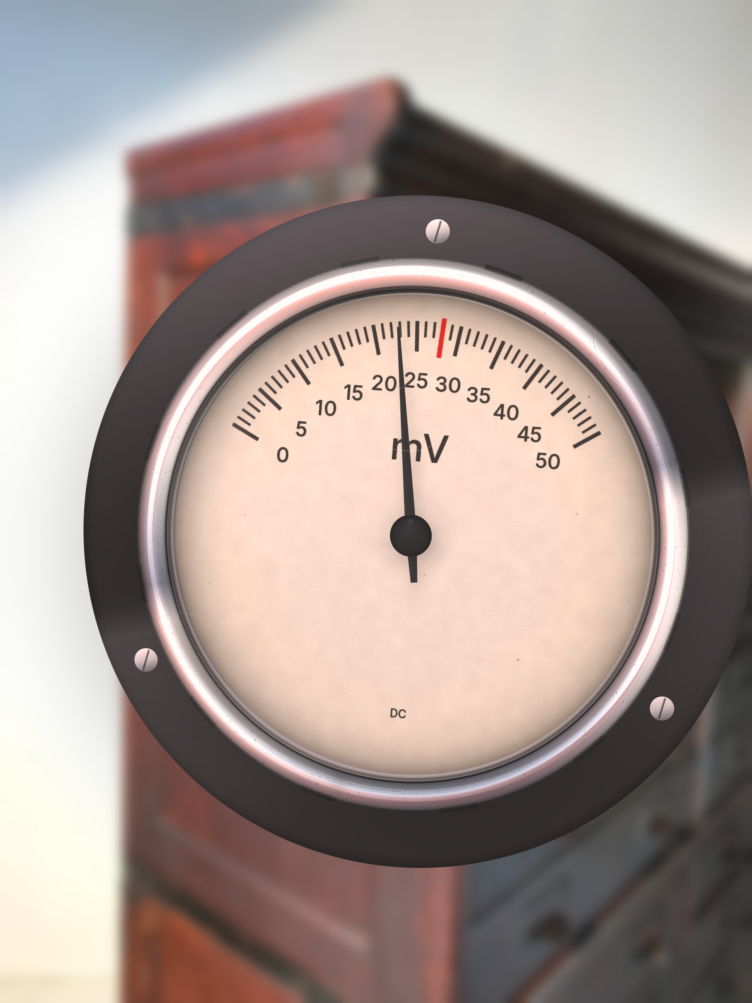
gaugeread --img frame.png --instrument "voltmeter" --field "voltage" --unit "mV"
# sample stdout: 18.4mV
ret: 23mV
